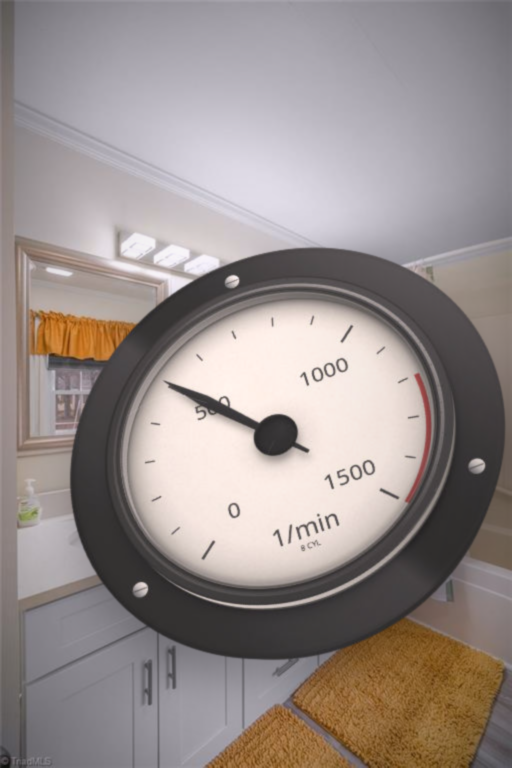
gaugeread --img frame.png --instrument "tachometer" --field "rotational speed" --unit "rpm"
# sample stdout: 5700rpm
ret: 500rpm
